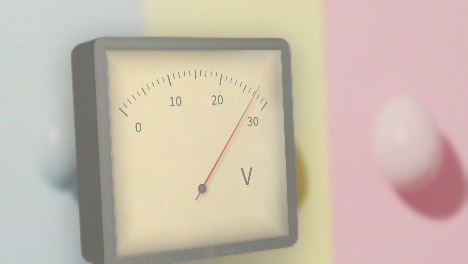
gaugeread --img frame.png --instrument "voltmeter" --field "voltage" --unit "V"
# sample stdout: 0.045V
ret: 27V
